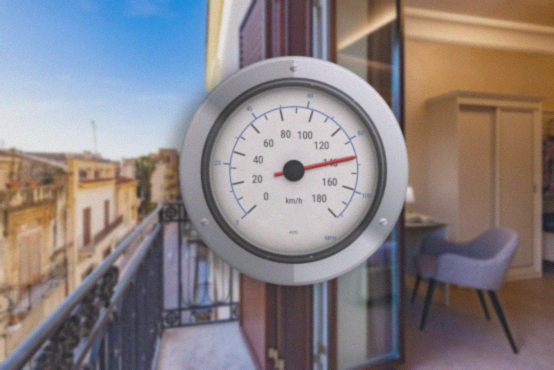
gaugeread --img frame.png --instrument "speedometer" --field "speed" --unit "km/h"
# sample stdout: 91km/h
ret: 140km/h
